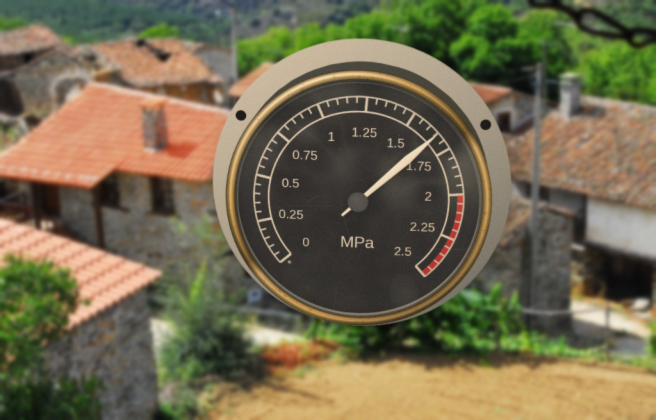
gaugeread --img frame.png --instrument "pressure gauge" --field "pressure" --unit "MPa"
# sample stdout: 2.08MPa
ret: 1.65MPa
